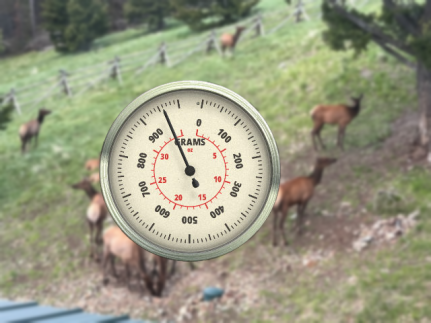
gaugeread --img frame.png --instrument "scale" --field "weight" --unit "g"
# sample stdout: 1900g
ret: 960g
